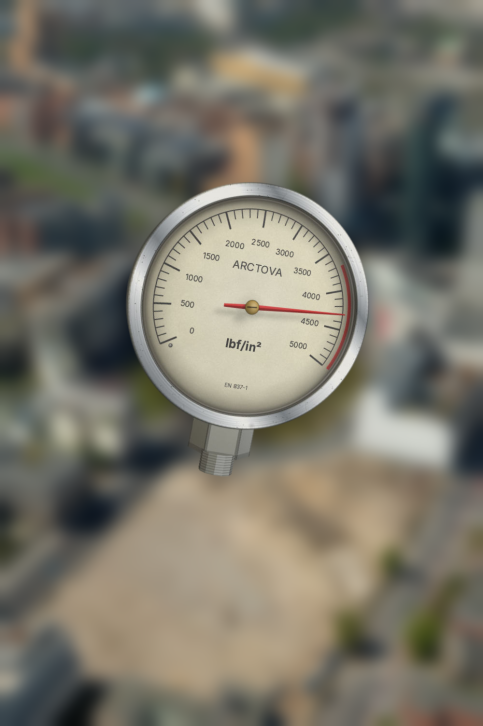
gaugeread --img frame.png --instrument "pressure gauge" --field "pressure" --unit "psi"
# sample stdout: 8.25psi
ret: 4300psi
